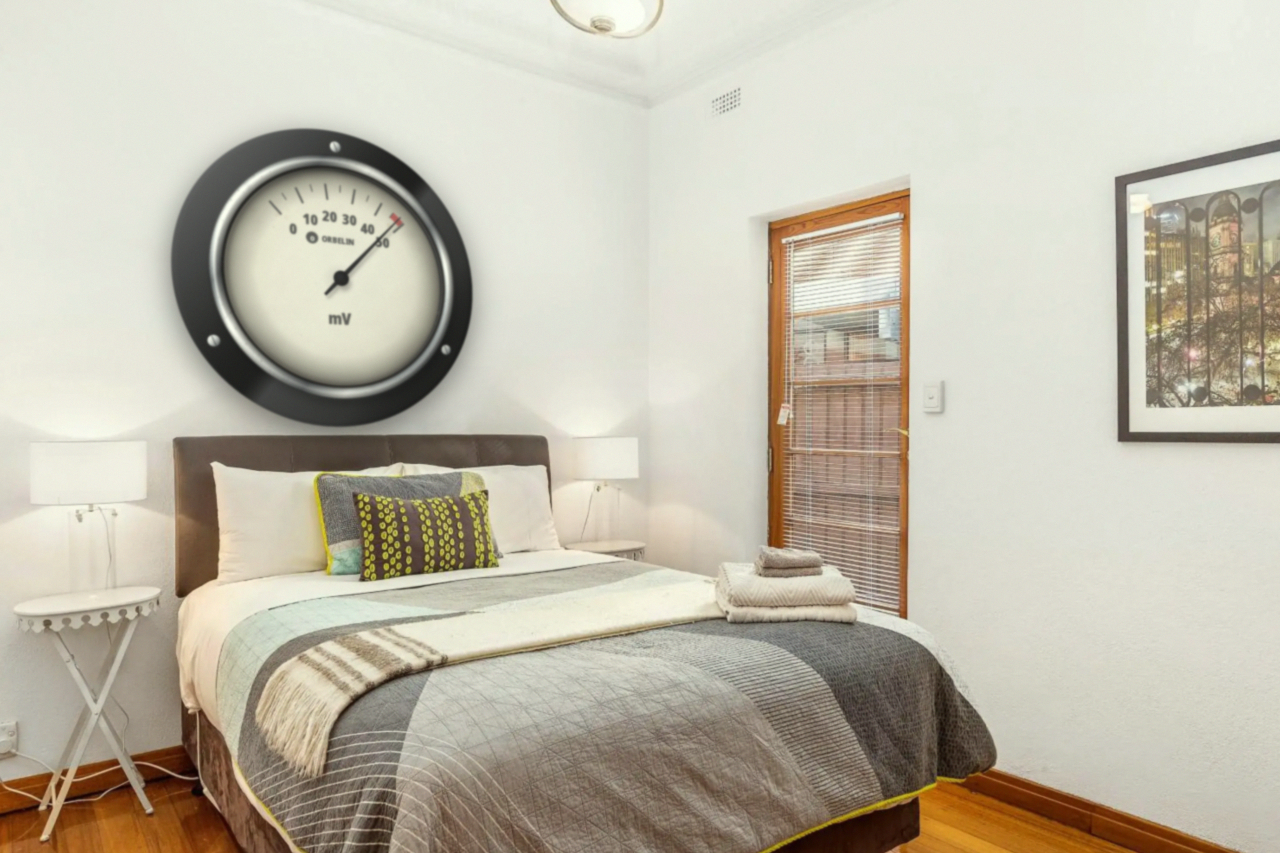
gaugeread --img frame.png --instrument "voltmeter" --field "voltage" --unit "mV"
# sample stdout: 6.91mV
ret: 47.5mV
